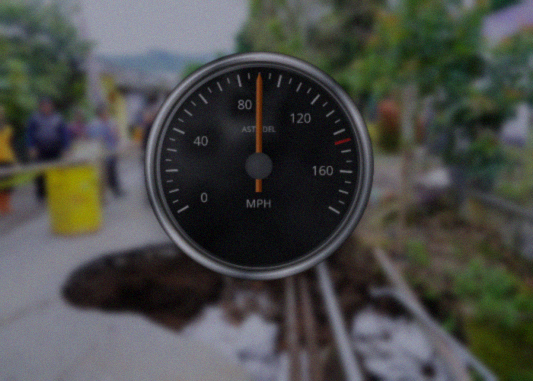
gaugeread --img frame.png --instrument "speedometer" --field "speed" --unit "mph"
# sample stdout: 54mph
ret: 90mph
